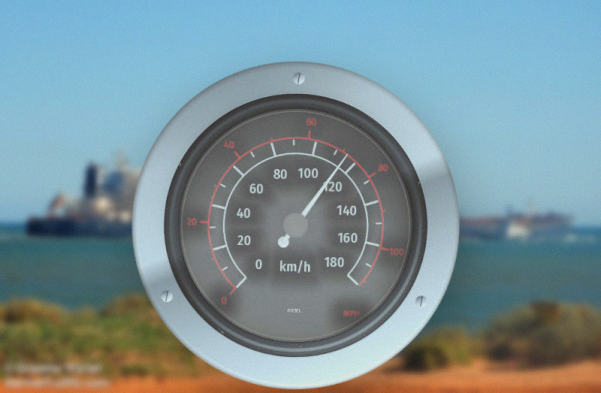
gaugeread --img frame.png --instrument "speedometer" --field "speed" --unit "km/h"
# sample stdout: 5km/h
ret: 115km/h
